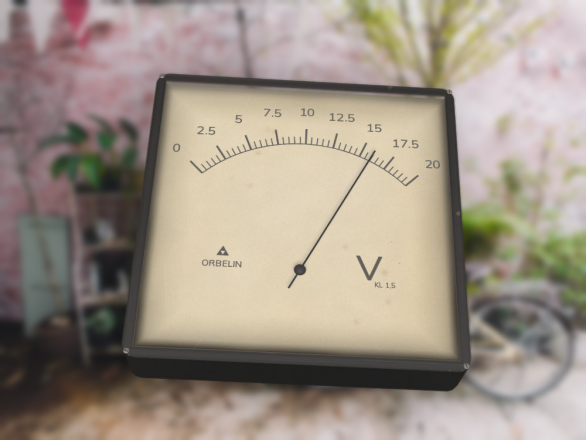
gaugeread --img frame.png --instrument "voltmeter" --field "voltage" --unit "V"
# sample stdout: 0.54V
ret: 16V
